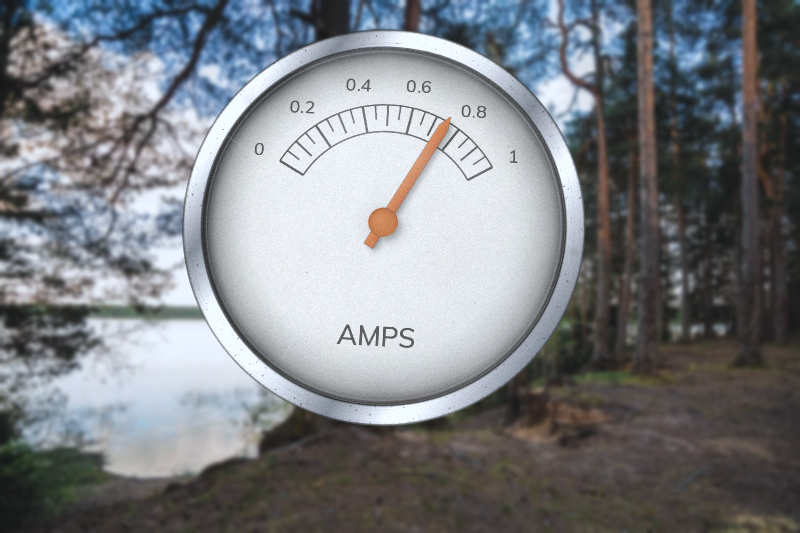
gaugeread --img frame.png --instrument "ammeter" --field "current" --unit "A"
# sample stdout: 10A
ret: 0.75A
